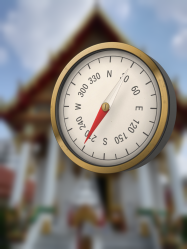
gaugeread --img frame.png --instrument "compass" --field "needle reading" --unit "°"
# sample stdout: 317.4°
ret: 210°
